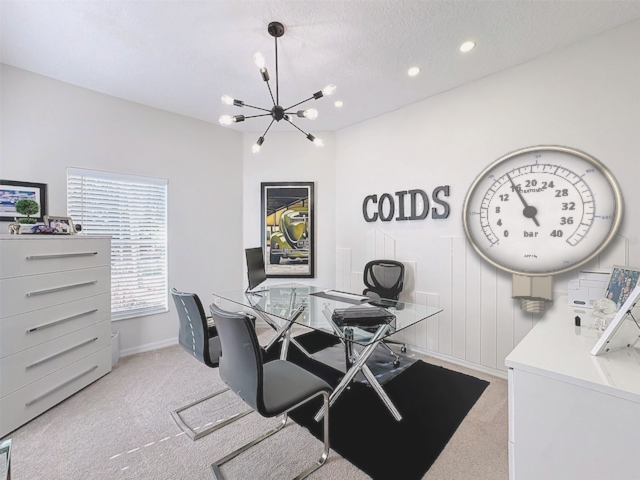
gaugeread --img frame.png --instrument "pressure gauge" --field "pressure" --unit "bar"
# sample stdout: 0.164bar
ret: 16bar
